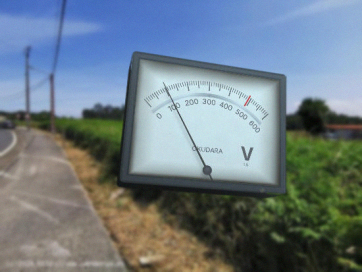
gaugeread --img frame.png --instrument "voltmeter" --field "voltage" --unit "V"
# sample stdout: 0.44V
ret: 100V
